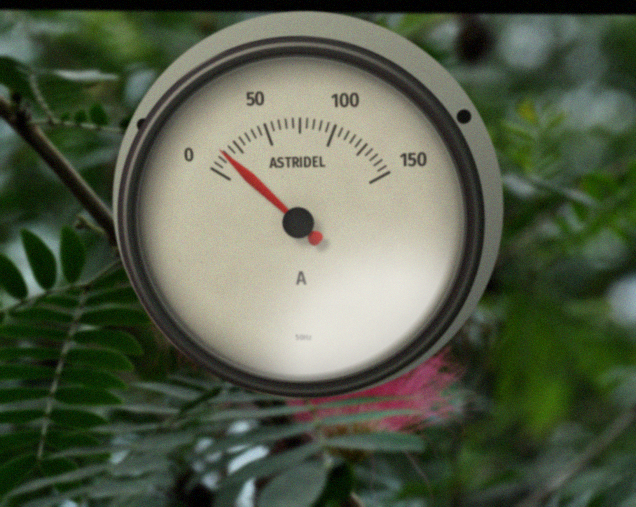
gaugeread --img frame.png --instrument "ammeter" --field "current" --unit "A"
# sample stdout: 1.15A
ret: 15A
